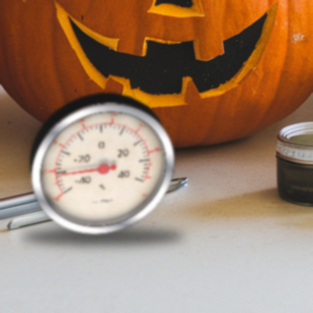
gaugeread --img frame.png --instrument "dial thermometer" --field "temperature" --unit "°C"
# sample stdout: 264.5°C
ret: -30°C
